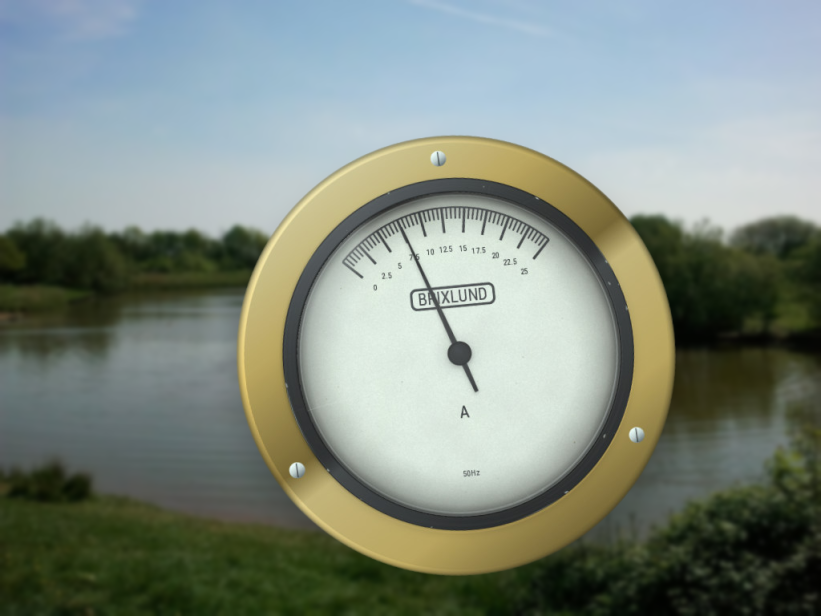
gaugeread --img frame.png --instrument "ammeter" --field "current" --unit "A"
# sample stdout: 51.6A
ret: 7.5A
